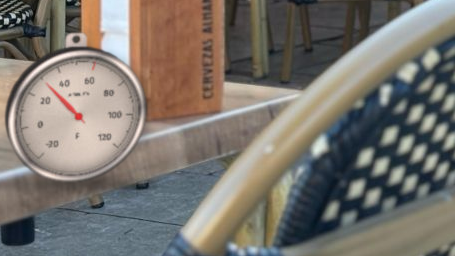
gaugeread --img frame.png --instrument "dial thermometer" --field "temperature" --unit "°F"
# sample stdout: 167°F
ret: 30°F
